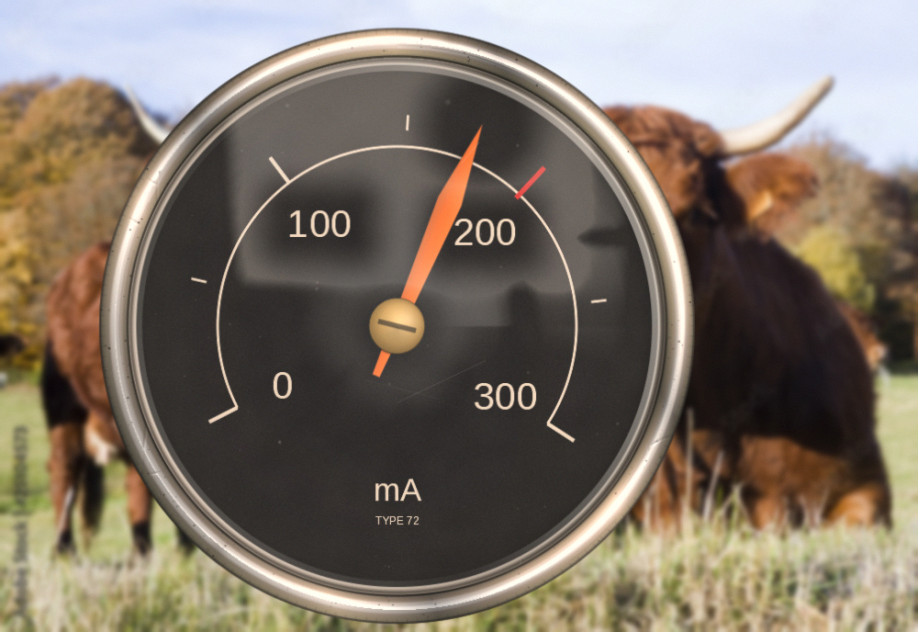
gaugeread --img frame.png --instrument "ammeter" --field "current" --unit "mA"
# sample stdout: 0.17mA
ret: 175mA
